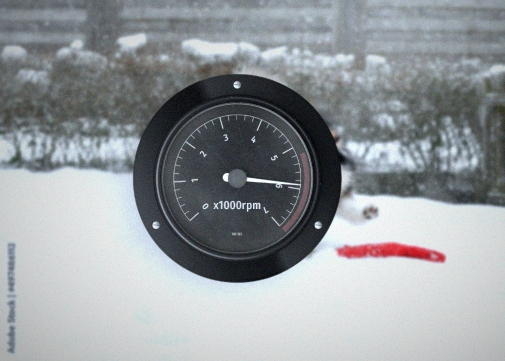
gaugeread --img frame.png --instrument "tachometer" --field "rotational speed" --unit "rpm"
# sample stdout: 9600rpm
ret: 5900rpm
